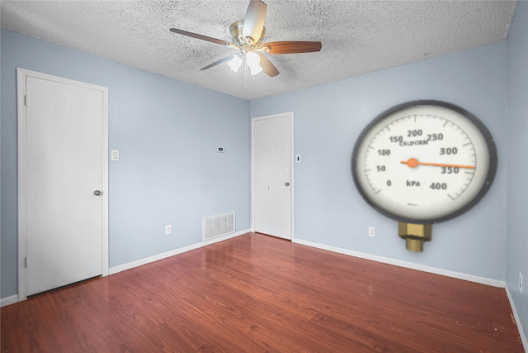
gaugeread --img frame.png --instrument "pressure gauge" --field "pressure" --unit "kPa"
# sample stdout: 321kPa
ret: 340kPa
